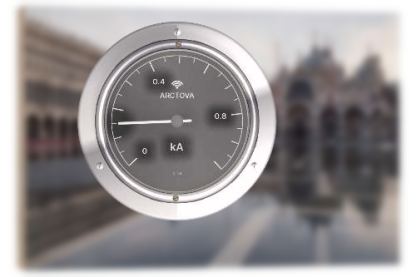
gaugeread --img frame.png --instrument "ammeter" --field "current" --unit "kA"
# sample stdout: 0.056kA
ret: 0.15kA
